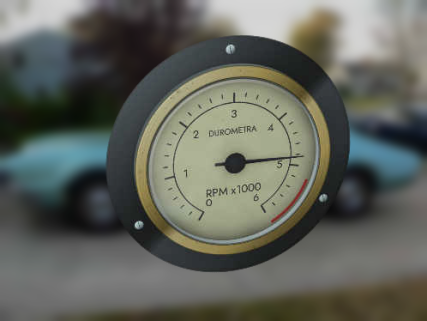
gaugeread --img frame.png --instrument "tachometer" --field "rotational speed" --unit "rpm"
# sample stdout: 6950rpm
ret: 4800rpm
